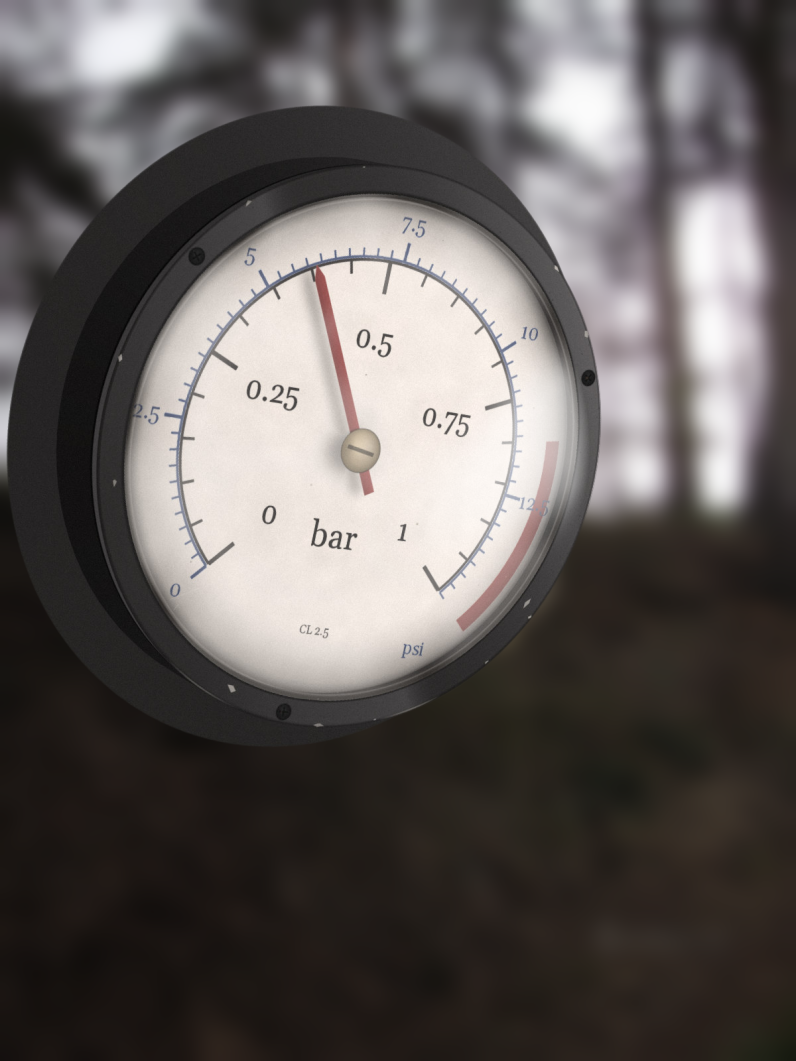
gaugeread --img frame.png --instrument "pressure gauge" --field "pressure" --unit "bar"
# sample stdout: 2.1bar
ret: 0.4bar
